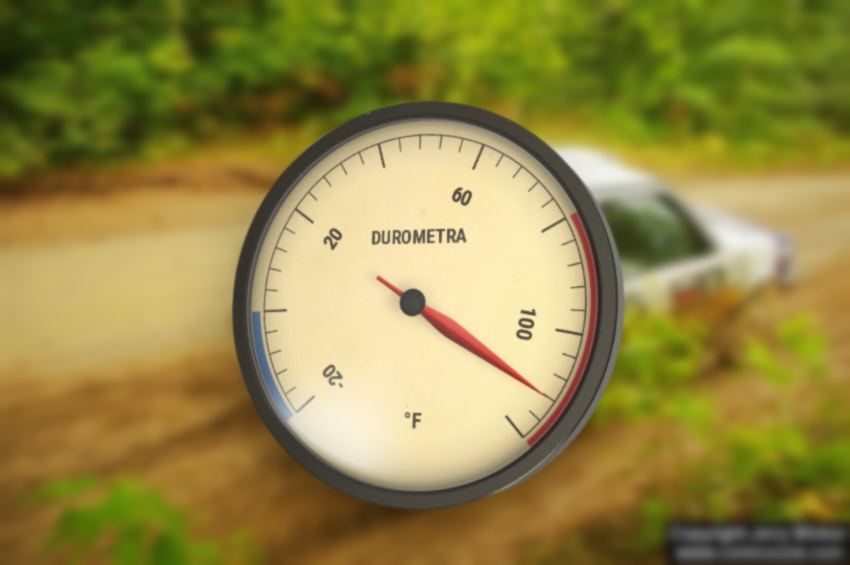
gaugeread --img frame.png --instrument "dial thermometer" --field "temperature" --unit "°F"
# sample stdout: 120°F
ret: 112°F
